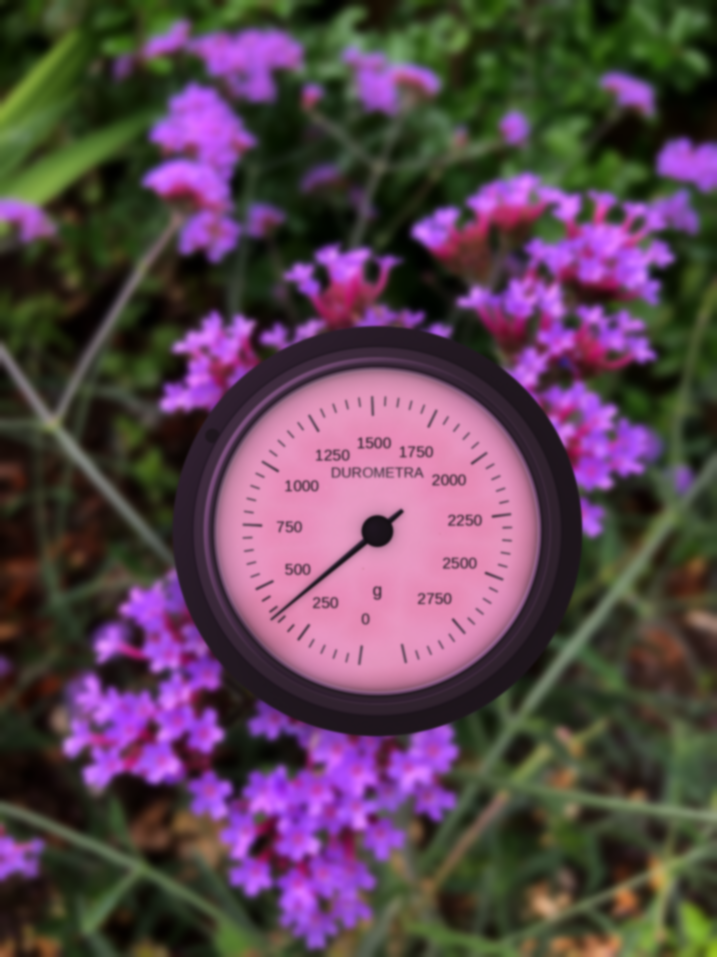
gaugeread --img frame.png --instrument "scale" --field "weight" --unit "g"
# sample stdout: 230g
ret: 375g
